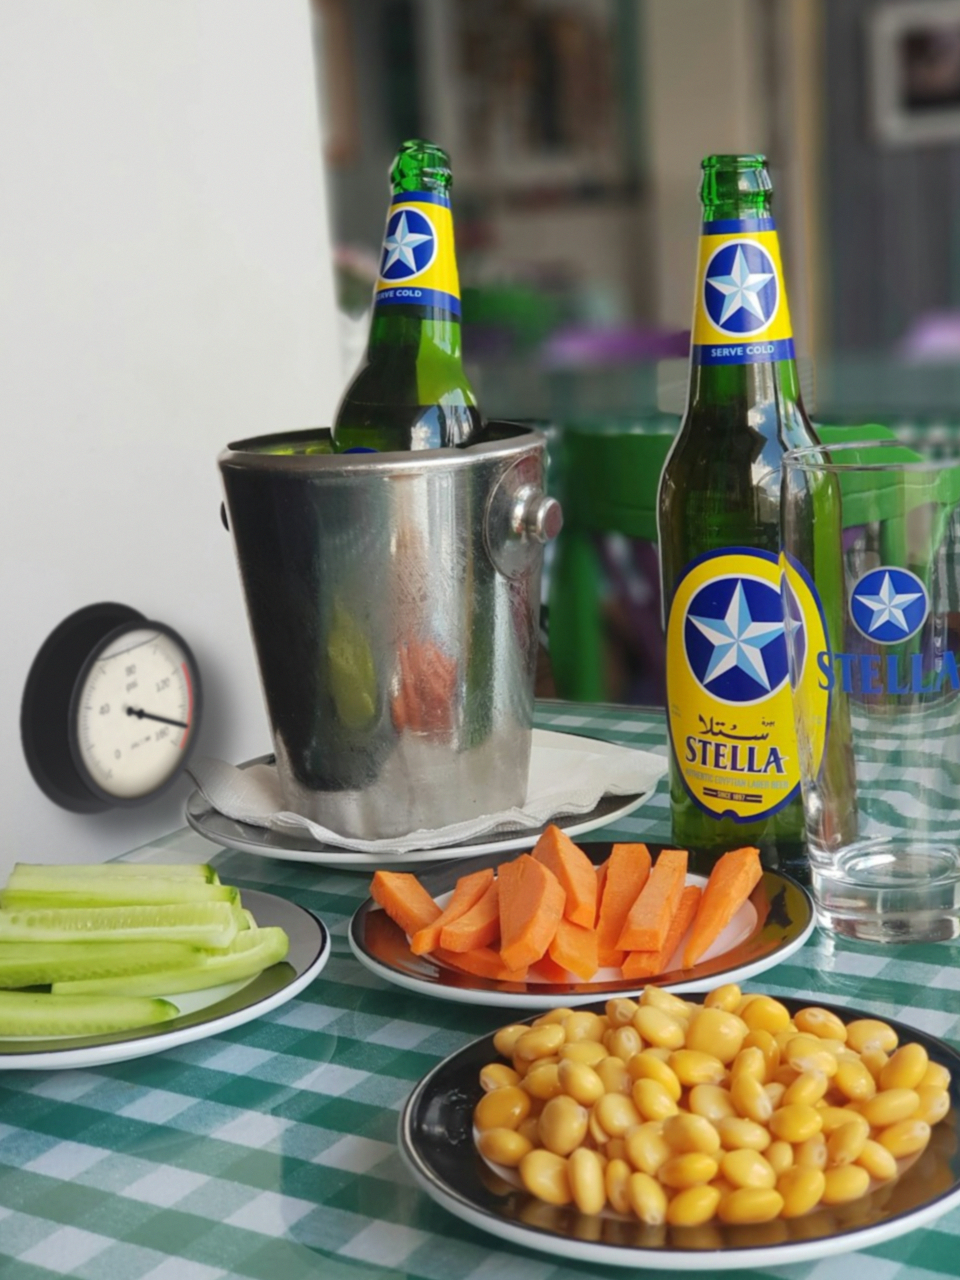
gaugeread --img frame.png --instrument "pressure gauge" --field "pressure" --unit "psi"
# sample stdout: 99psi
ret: 150psi
